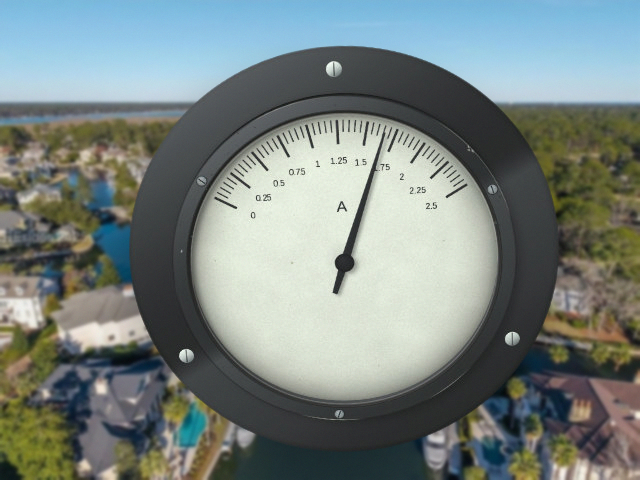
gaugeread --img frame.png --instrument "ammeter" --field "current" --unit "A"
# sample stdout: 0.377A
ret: 1.65A
